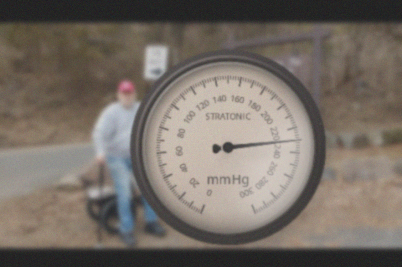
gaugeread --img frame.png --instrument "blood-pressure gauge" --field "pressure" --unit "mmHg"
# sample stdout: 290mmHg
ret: 230mmHg
